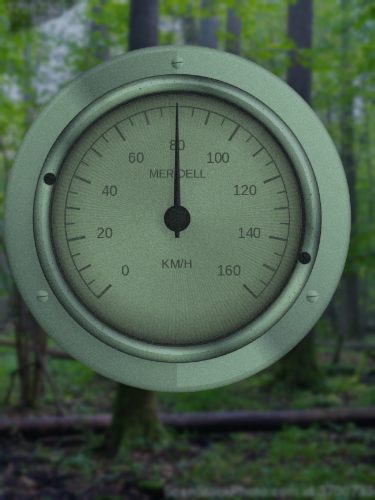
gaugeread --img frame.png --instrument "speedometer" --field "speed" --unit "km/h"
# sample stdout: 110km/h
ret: 80km/h
